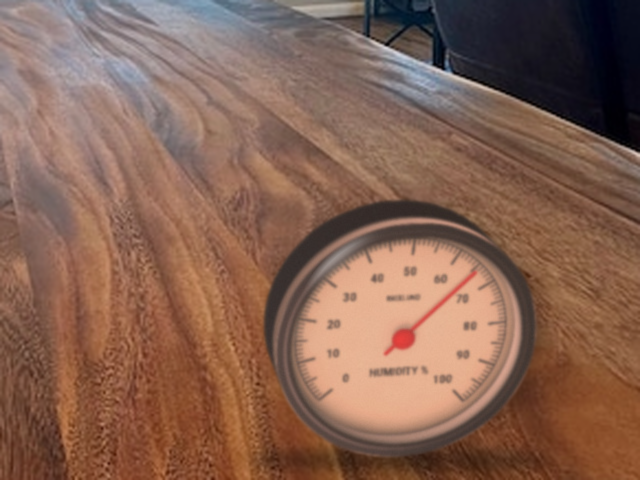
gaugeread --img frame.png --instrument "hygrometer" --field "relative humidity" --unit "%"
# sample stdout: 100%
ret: 65%
